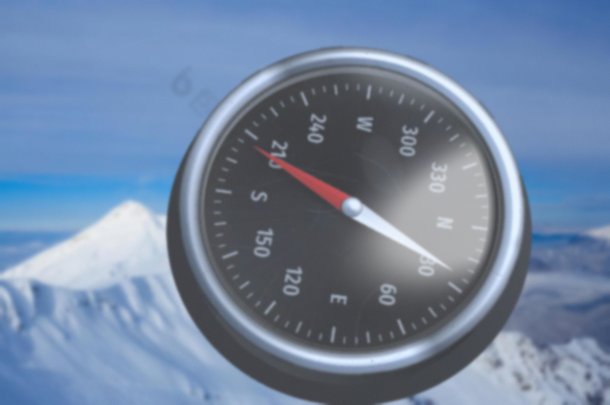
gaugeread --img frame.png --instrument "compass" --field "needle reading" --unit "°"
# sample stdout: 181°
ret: 205°
